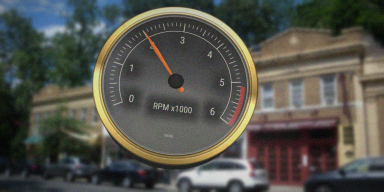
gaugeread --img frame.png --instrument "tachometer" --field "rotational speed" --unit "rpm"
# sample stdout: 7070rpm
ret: 2000rpm
